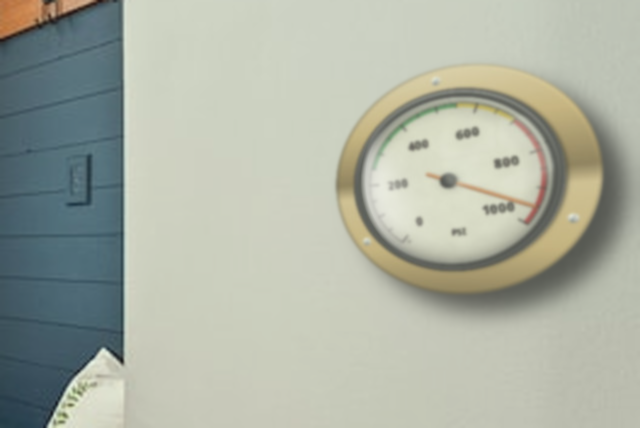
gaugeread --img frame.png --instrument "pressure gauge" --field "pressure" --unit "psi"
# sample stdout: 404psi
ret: 950psi
